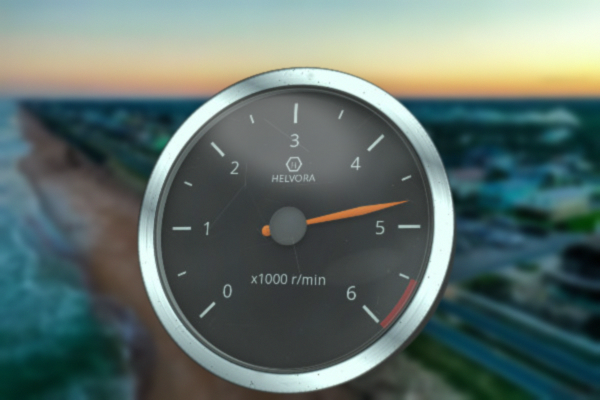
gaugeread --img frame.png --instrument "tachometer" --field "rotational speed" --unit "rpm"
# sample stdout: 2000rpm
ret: 4750rpm
